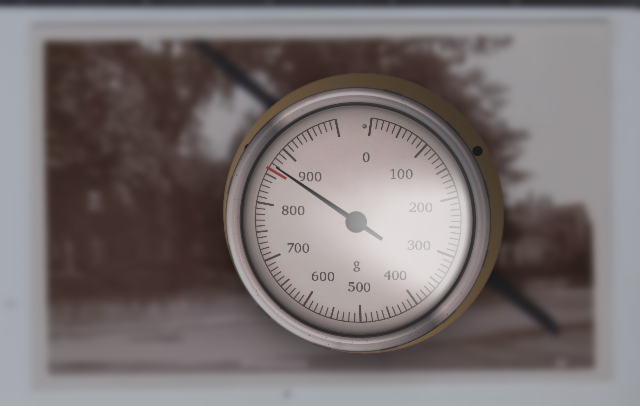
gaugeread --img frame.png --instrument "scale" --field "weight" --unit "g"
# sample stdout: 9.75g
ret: 870g
